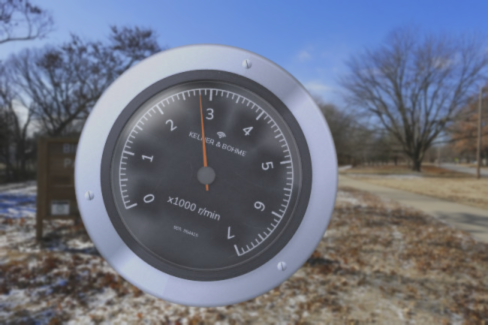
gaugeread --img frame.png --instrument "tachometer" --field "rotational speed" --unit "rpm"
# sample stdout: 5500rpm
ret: 2800rpm
